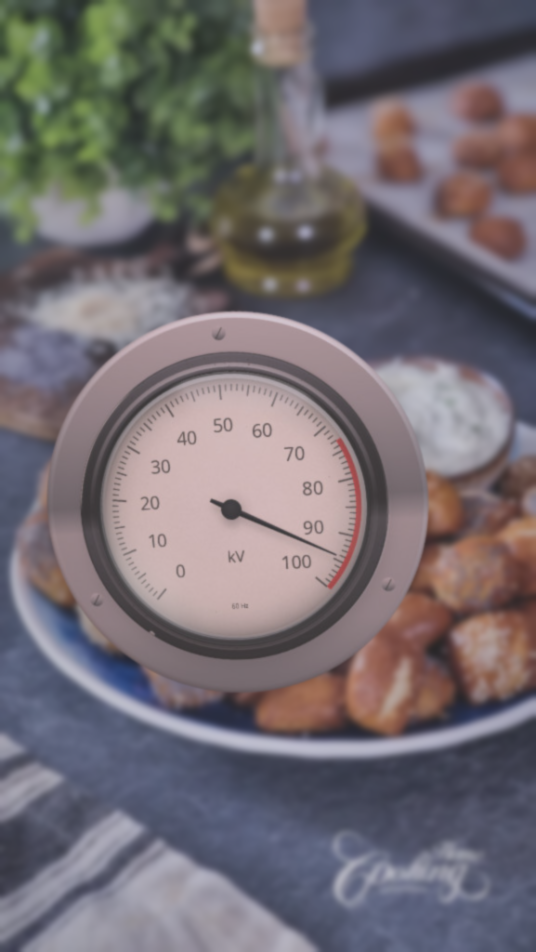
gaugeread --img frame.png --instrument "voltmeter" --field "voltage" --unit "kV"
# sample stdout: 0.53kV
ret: 94kV
